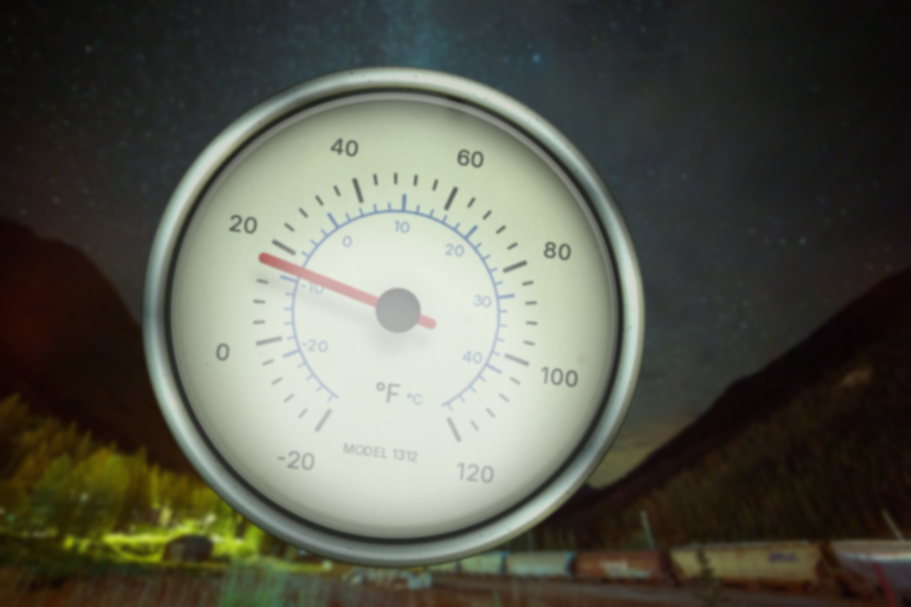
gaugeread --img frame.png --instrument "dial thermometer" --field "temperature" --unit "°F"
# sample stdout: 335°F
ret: 16°F
